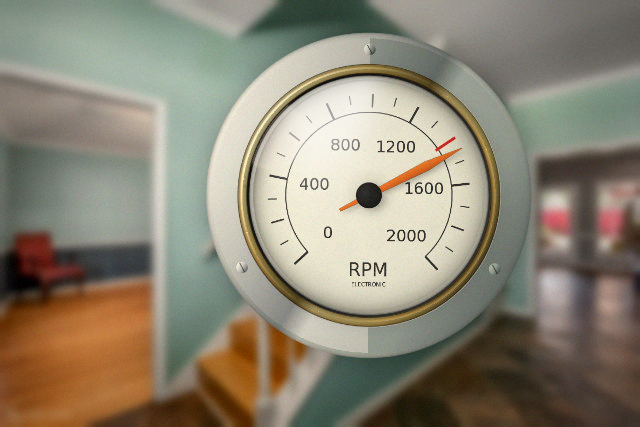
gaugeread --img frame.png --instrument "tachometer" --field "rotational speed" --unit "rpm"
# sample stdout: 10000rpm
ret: 1450rpm
